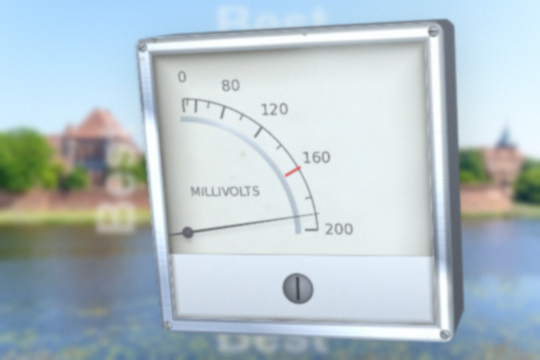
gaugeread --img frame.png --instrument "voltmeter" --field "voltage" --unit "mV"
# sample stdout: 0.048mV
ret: 190mV
